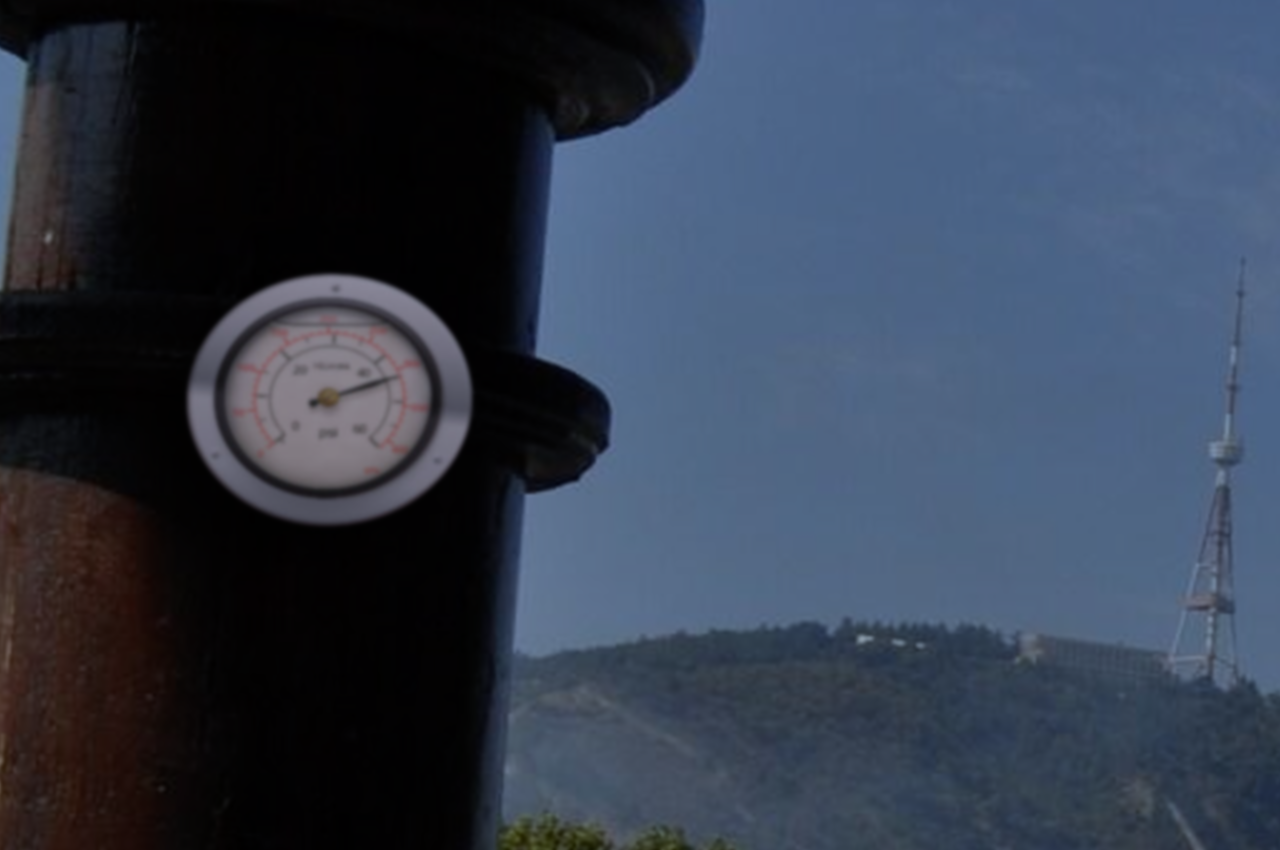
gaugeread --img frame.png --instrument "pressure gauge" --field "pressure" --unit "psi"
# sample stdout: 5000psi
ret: 45psi
